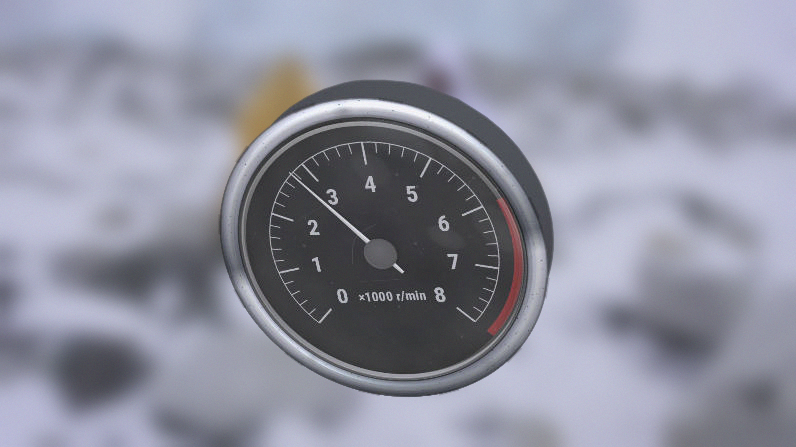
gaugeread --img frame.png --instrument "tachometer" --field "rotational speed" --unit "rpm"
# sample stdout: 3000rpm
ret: 2800rpm
